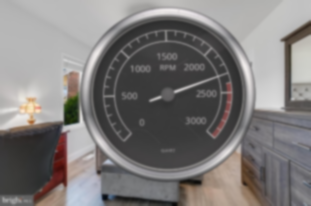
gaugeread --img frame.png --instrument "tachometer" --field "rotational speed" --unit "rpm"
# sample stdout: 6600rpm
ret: 2300rpm
